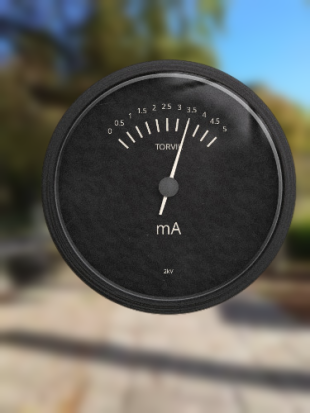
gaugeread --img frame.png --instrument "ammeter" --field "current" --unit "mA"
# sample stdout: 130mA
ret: 3.5mA
